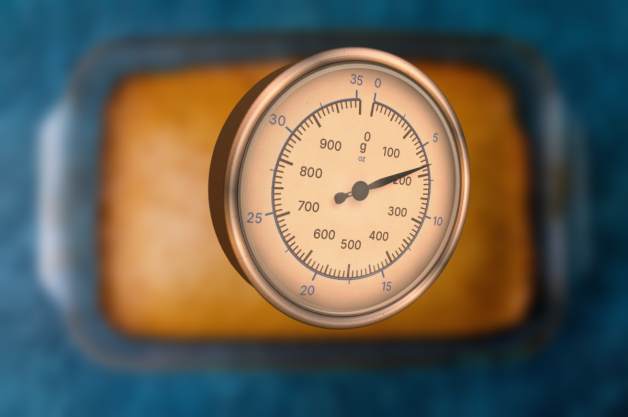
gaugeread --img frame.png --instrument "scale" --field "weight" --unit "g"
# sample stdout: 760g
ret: 180g
